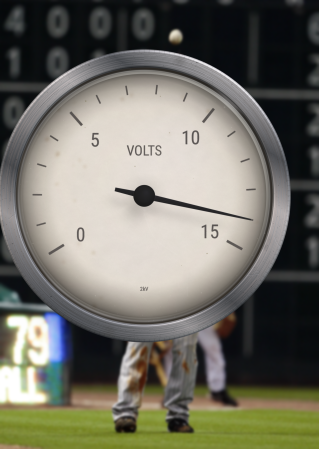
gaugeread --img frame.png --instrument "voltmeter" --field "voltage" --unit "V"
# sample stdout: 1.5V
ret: 14V
